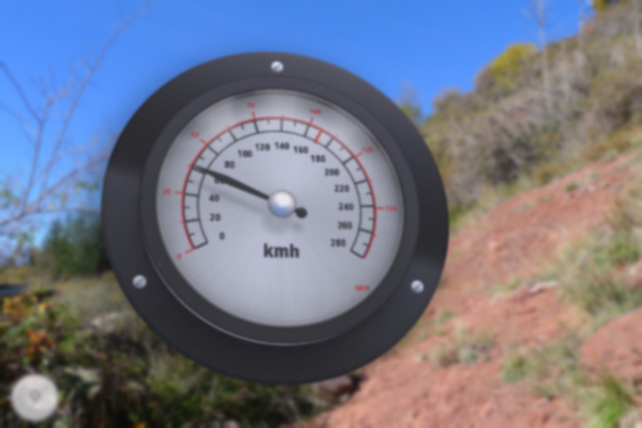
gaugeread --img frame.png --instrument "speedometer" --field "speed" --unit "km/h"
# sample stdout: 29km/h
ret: 60km/h
